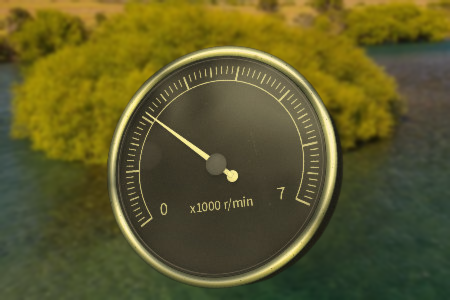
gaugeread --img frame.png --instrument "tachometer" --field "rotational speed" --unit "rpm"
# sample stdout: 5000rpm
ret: 2100rpm
